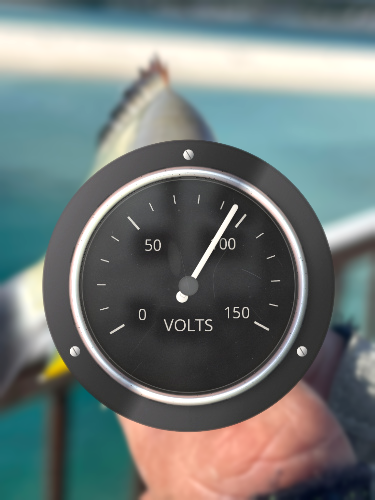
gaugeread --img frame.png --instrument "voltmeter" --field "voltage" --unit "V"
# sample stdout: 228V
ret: 95V
